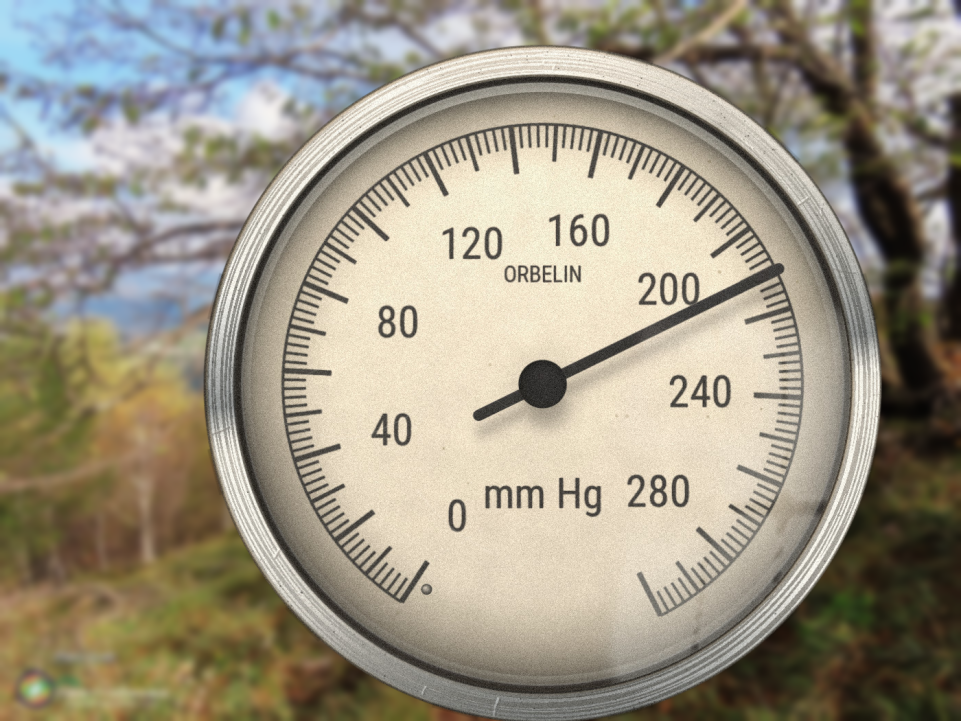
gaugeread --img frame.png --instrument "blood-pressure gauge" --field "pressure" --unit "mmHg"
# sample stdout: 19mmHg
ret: 211mmHg
